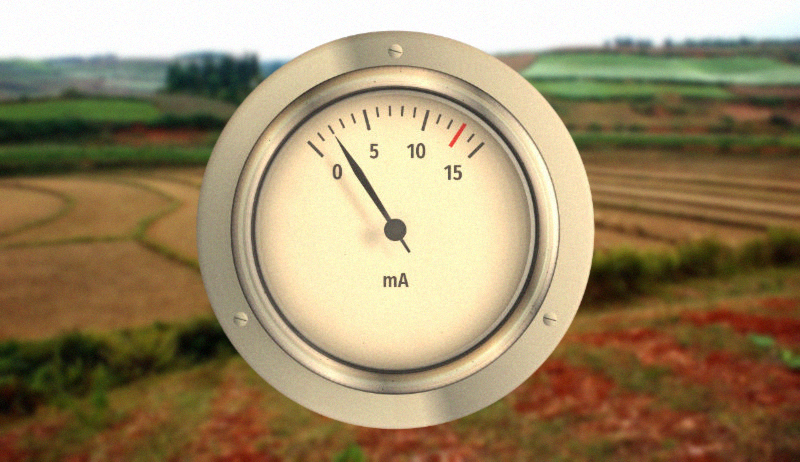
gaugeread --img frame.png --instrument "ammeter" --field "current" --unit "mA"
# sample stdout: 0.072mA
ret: 2mA
